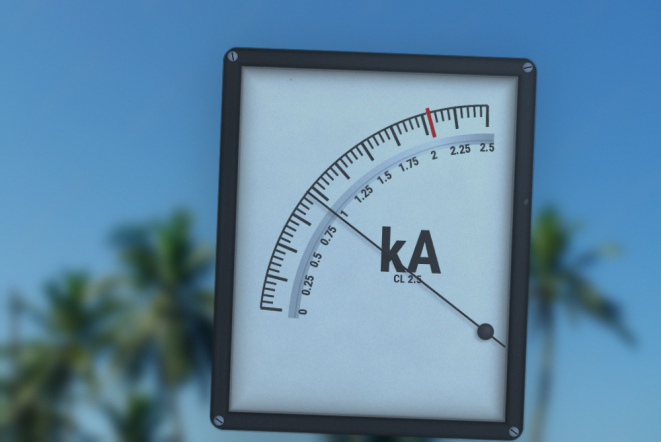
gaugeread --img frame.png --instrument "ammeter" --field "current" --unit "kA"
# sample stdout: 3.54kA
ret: 0.95kA
